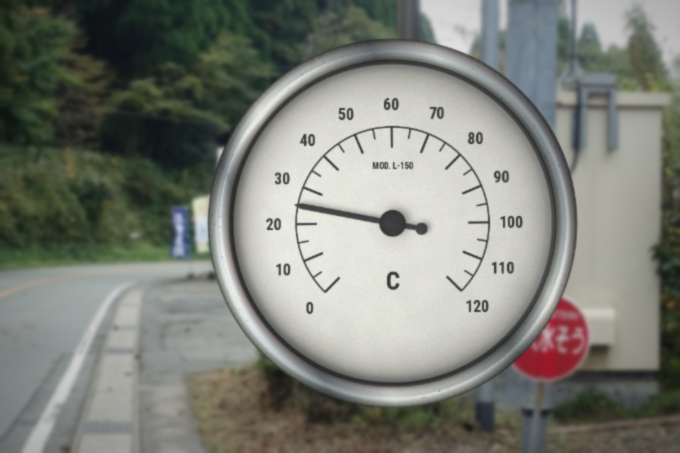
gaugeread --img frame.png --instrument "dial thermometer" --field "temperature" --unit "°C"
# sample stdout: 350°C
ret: 25°C
